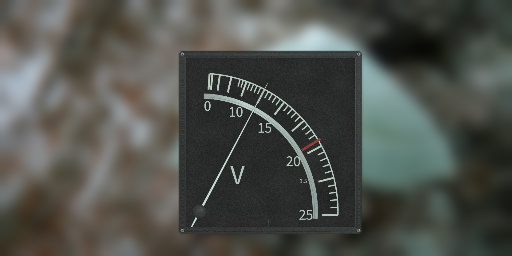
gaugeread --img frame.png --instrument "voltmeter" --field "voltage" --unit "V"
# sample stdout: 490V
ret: 12.5V
